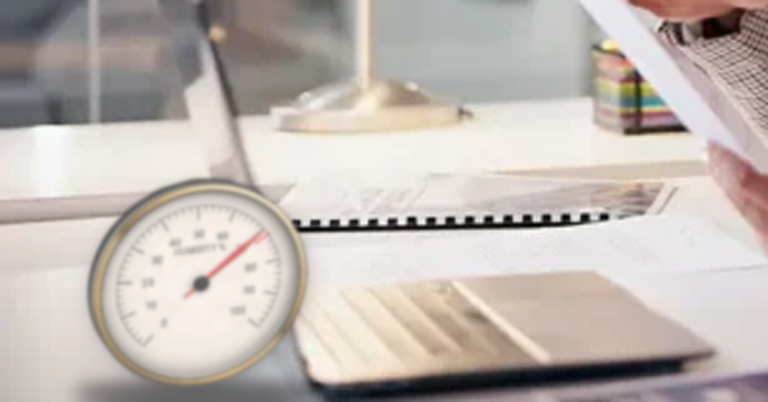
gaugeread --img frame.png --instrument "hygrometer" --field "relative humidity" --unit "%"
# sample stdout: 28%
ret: 70%
